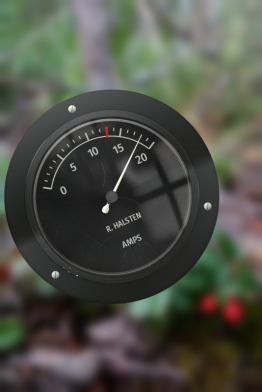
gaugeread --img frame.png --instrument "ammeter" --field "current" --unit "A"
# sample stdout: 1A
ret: 18A
